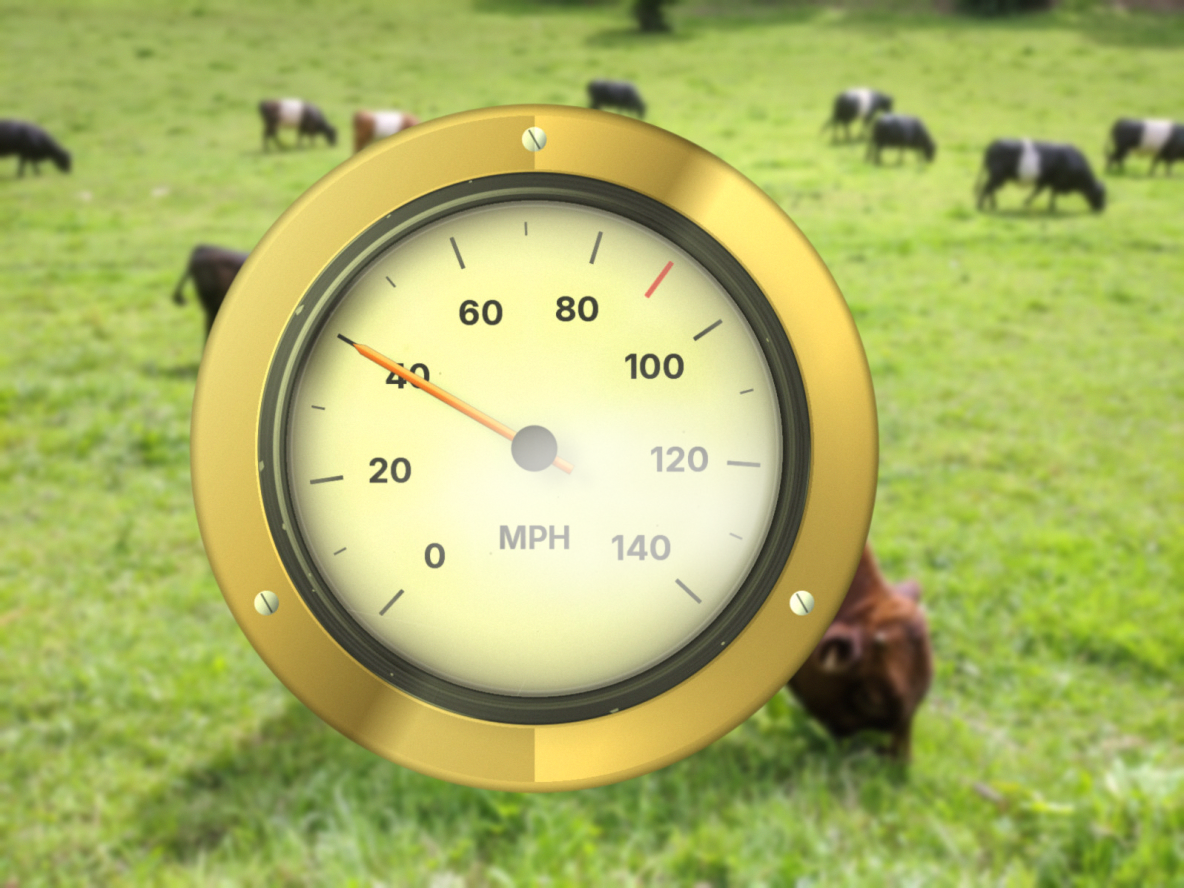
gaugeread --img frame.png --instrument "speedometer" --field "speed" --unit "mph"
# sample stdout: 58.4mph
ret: 40mph
